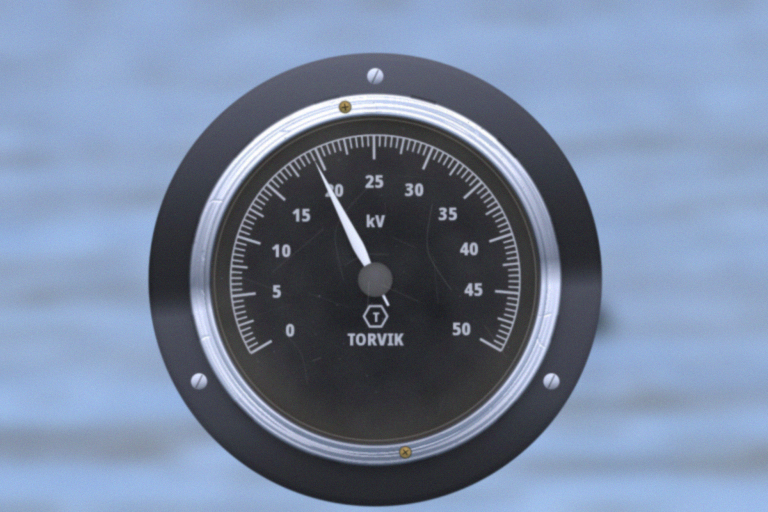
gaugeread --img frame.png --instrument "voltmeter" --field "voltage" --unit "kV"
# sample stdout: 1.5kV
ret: 19.5kV
